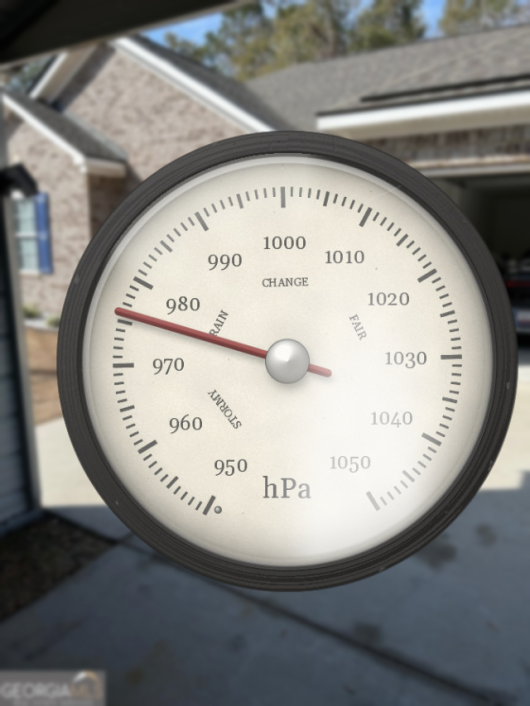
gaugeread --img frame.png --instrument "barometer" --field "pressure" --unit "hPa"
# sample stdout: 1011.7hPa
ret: 976hPa
